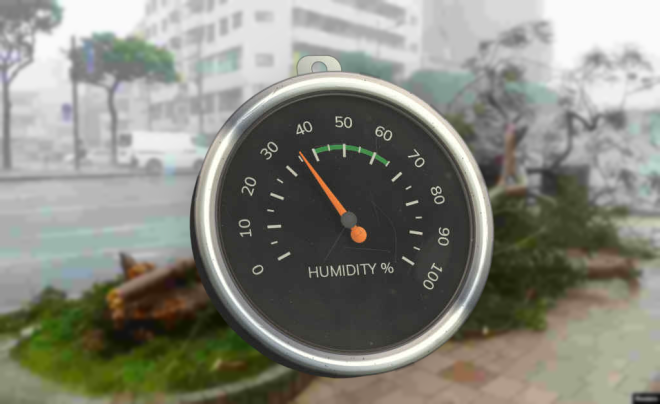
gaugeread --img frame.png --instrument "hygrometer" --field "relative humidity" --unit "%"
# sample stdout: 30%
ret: 35%
